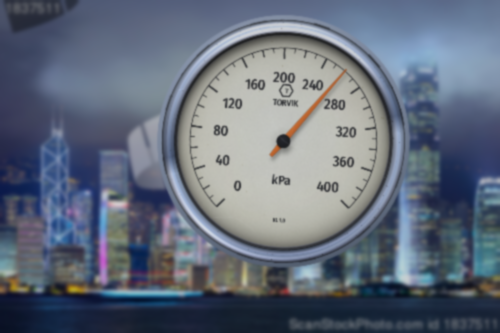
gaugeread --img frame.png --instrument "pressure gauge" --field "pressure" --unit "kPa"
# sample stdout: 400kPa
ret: 260kPa
